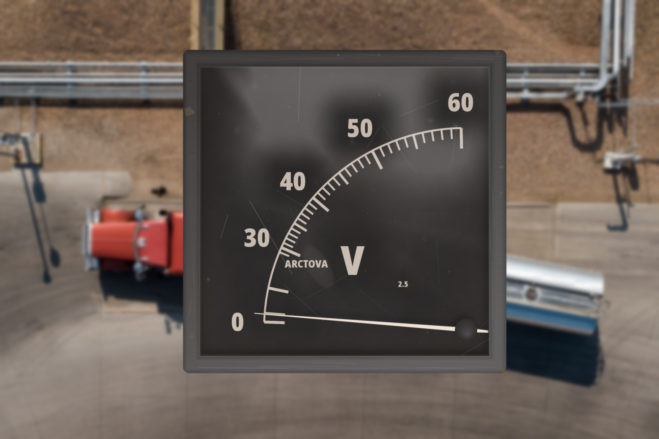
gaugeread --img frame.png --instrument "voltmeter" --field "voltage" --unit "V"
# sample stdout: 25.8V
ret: 10V
